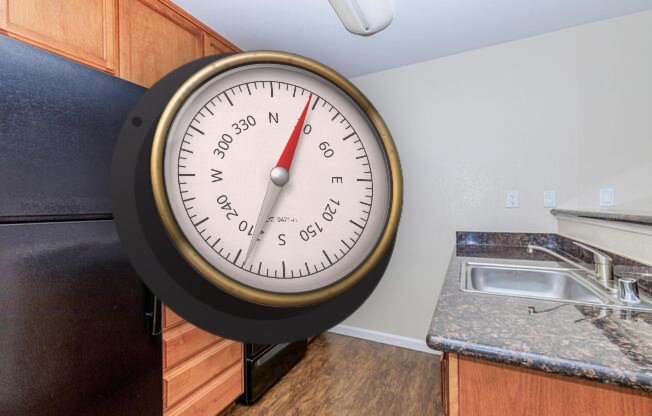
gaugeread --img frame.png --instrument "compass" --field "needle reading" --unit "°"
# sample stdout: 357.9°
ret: 25°
